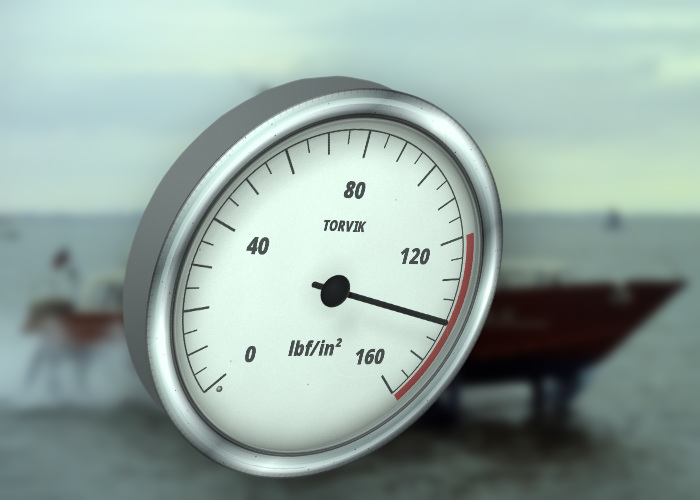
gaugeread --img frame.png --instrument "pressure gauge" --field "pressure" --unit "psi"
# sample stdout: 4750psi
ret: 140psi
